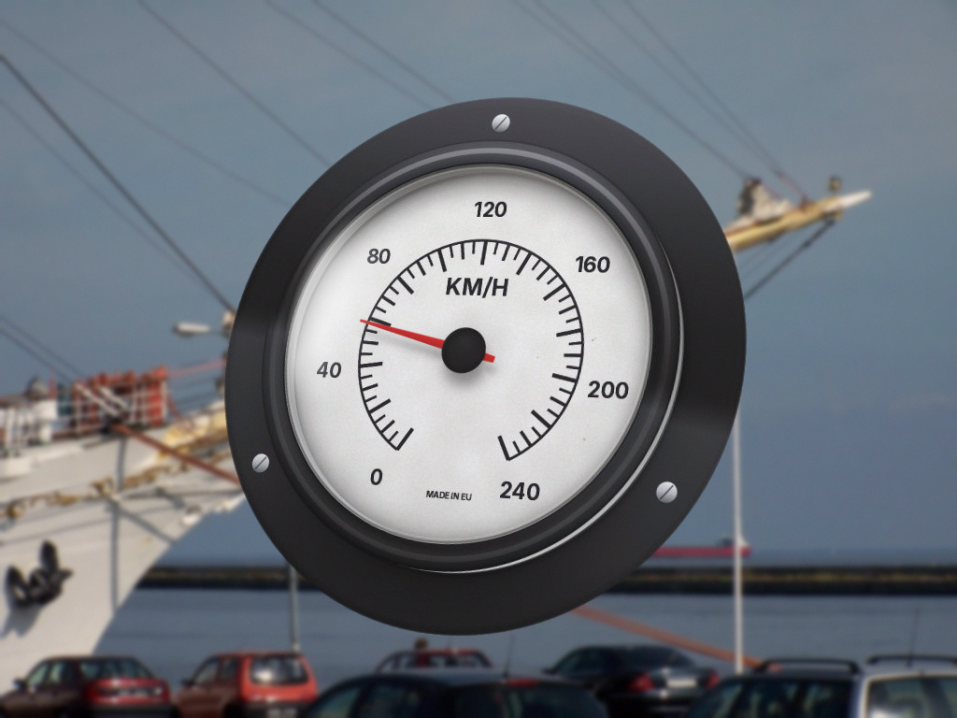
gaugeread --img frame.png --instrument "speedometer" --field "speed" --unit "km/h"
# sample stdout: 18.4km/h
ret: 57.5km/h
